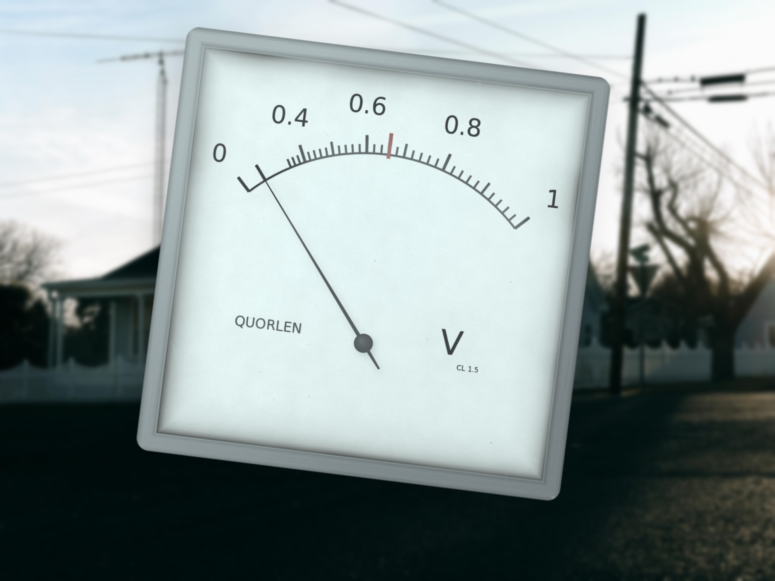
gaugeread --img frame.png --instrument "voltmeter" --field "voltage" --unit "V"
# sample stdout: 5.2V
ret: 0.2V
